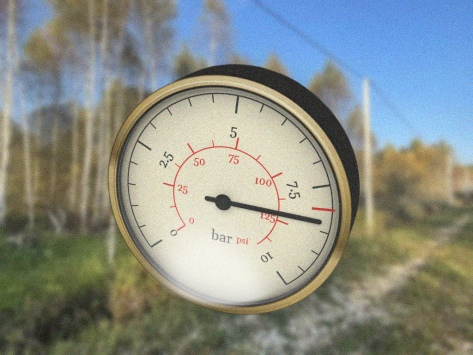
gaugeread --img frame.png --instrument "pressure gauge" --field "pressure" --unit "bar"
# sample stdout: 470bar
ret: 8.25bar
